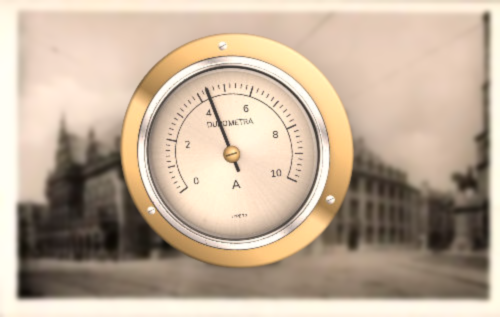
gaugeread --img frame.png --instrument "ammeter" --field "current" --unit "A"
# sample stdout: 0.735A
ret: 4.4A
